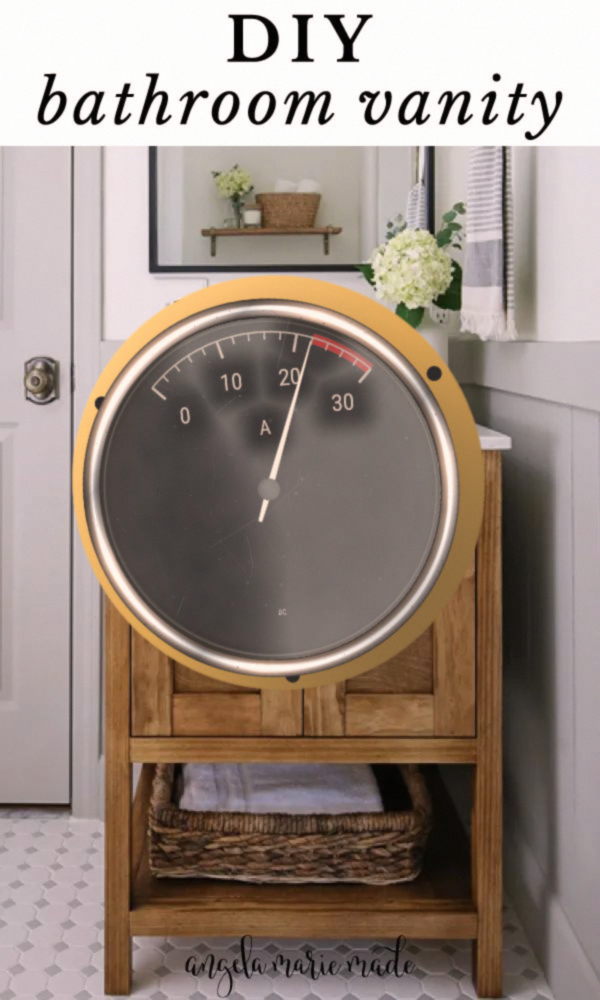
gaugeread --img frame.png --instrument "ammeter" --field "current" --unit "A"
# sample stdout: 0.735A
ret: 22A
